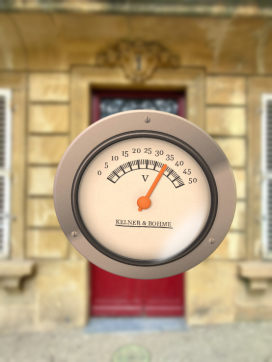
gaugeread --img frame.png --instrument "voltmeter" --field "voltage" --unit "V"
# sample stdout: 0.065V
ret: 35V
